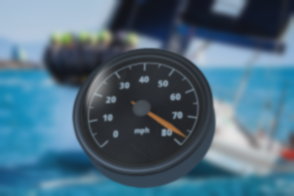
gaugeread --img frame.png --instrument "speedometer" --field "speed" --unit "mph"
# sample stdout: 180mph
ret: 77.5mph
